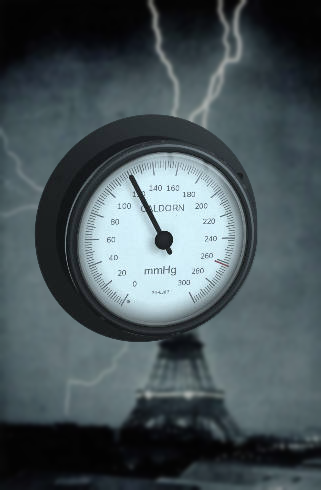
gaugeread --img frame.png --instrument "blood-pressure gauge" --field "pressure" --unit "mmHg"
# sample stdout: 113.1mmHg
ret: 120mmHg
